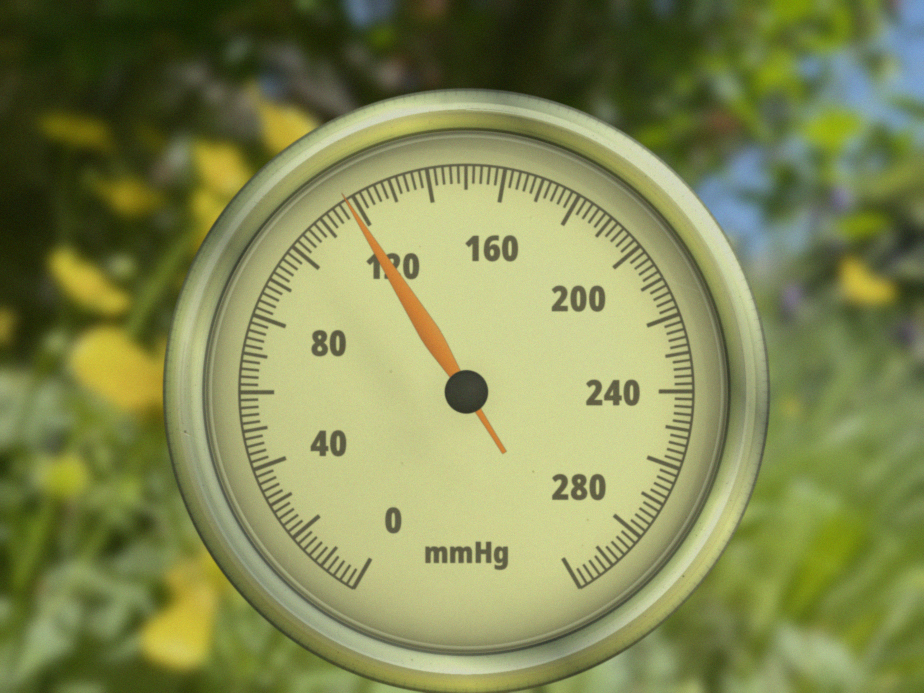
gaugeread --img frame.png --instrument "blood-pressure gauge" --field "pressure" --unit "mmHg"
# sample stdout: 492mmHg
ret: 118mmHg
